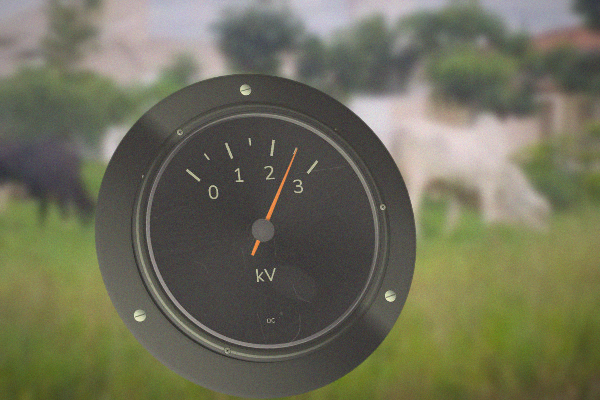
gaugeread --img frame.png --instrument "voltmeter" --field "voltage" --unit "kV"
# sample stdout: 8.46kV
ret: 2.5kV
